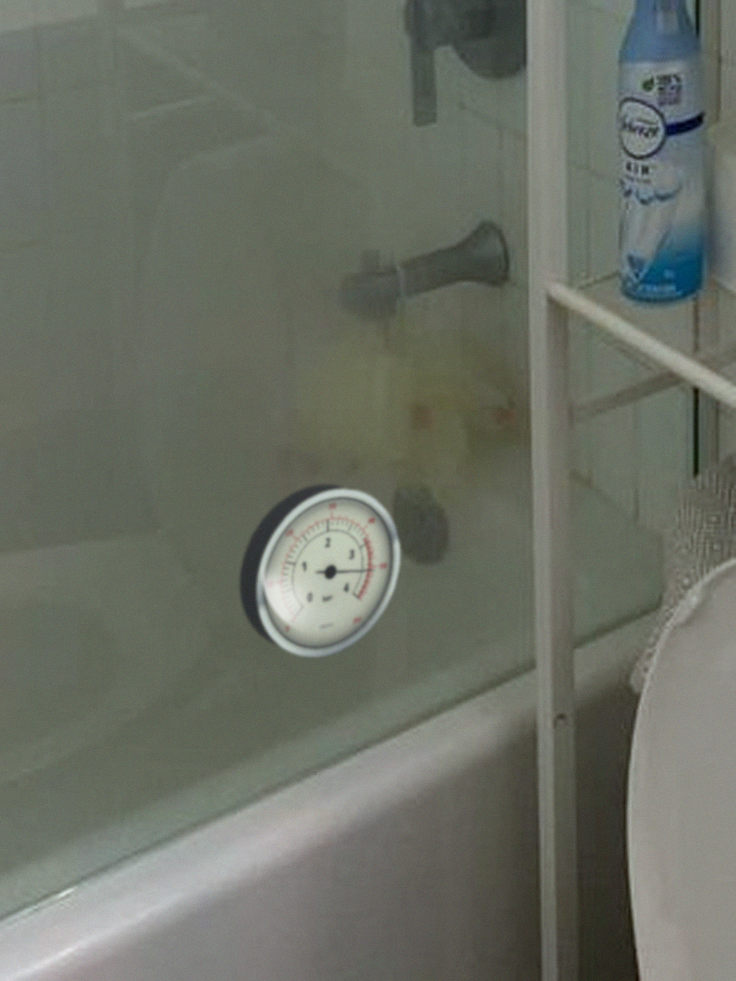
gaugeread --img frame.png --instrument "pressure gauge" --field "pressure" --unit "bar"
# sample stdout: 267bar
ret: 3.5bar
